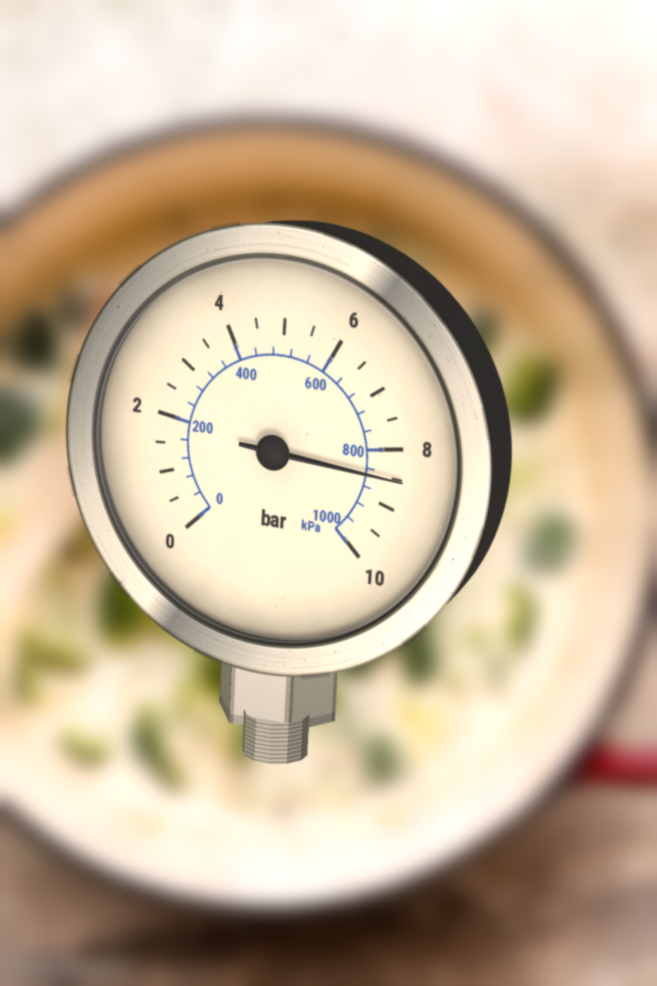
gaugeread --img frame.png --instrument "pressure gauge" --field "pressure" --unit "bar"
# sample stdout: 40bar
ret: 8.5bar
